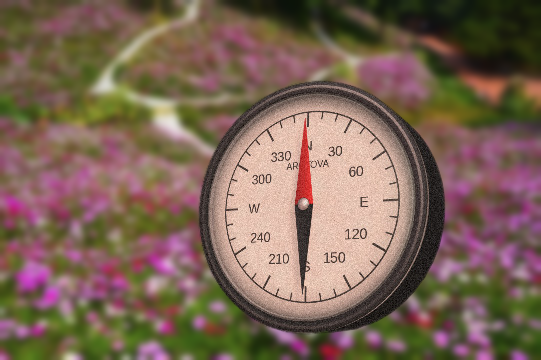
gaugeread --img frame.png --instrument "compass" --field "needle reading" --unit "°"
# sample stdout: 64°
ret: 0°
